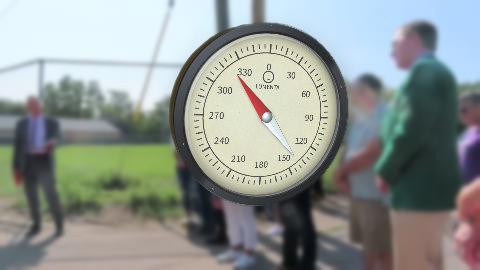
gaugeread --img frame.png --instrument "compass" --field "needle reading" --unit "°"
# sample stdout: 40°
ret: 320°
